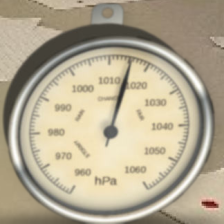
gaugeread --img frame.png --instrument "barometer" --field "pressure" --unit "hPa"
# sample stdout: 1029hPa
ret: 1015hPa
